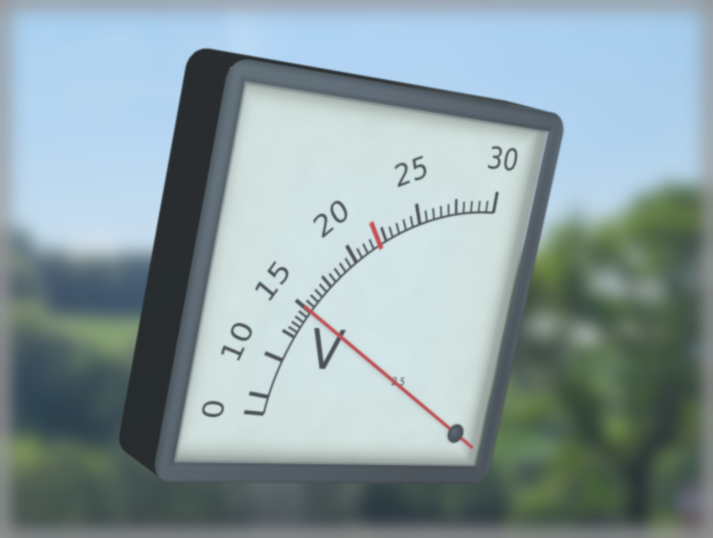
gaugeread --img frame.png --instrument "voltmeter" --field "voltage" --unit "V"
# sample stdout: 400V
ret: 15V
